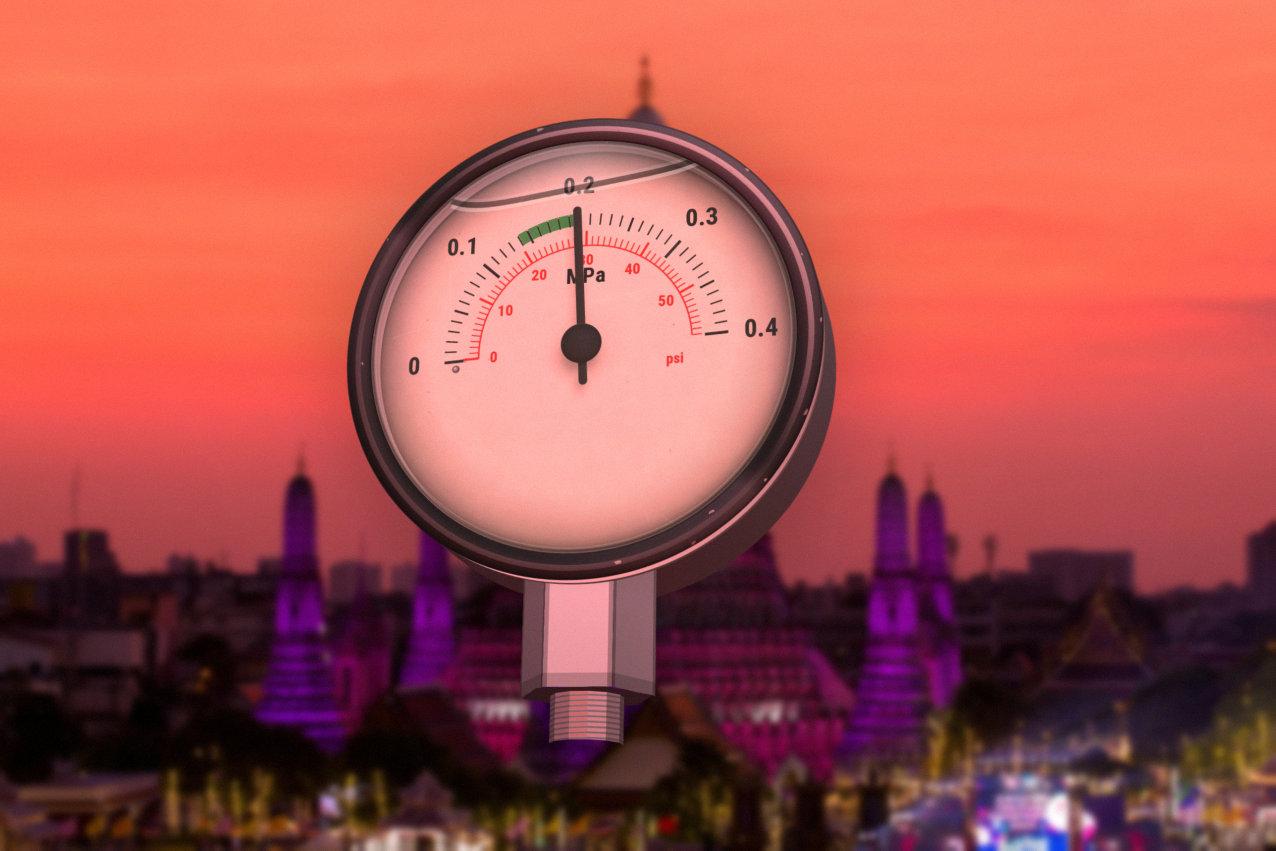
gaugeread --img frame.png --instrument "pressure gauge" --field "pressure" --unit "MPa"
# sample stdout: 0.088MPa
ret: 0.2MPa
